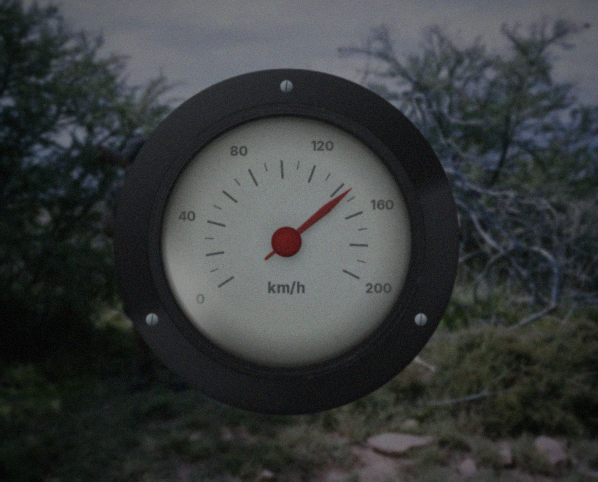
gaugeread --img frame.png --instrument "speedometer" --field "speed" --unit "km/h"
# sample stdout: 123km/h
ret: 145km/h
